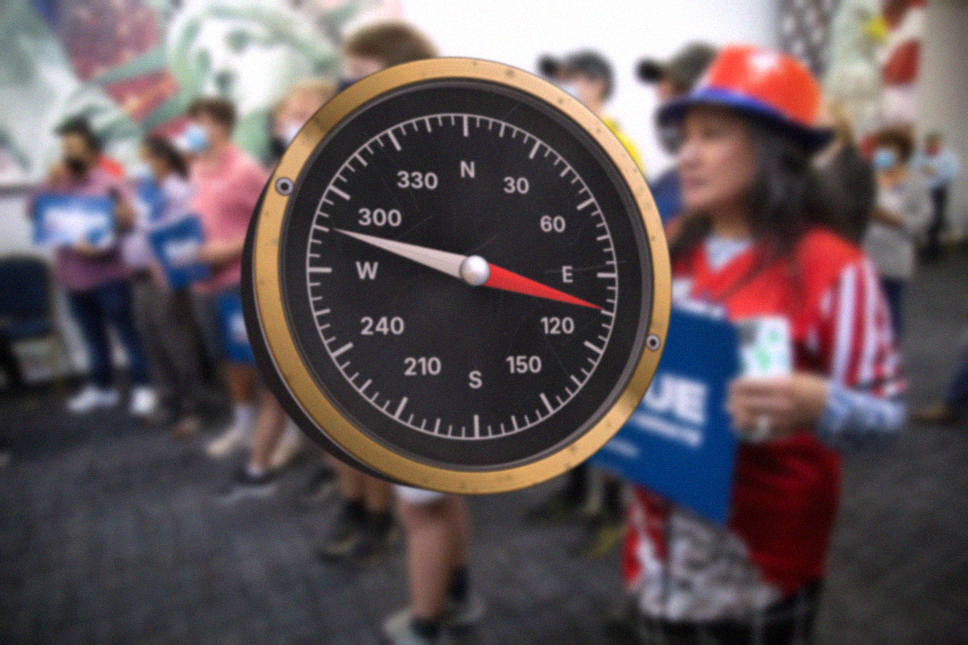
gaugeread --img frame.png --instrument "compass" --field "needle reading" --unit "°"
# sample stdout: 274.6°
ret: 105°
